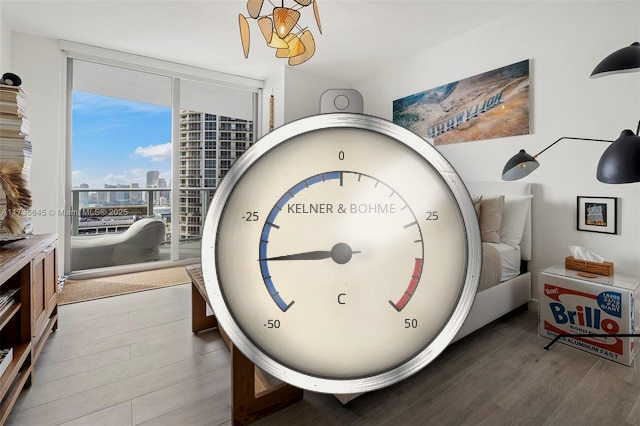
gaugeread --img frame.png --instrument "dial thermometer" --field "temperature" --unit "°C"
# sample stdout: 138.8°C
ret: -35°C
